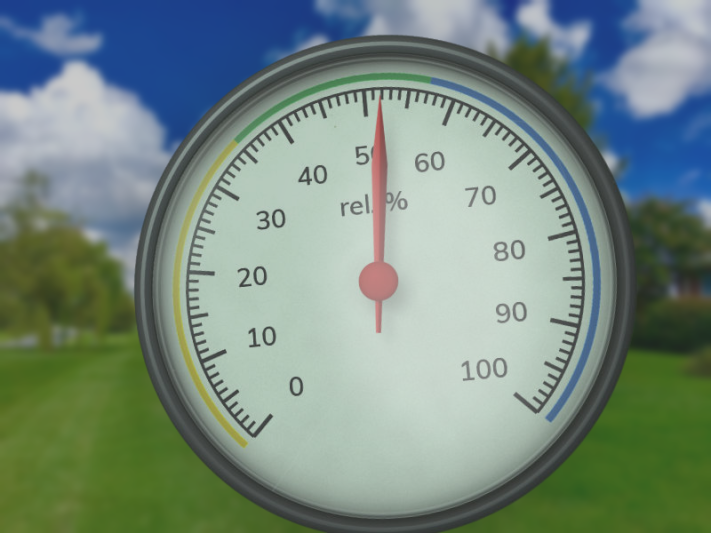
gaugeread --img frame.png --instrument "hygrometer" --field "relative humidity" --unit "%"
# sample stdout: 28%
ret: 52%
